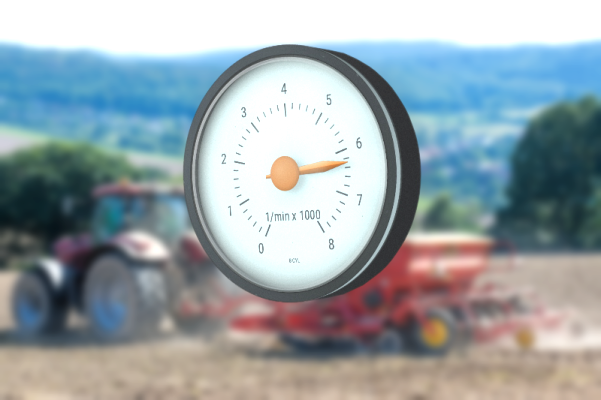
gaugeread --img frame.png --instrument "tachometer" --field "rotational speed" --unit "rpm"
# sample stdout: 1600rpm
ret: 6300rpm
